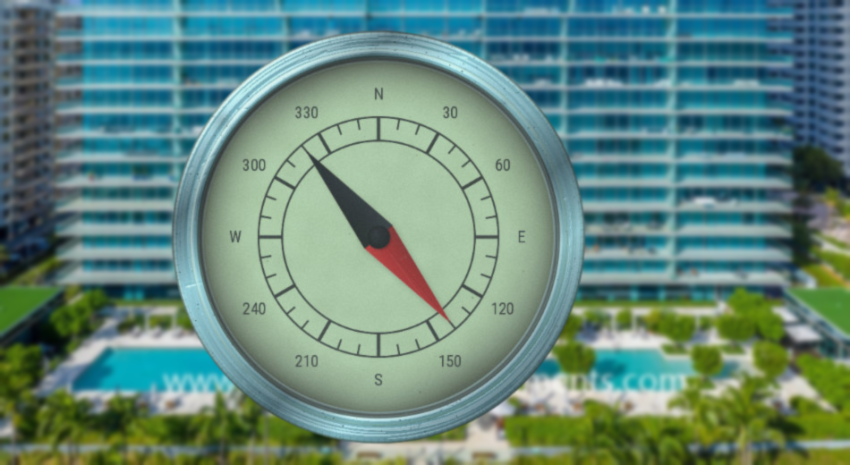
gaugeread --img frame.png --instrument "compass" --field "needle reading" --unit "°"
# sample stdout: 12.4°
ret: 140°
